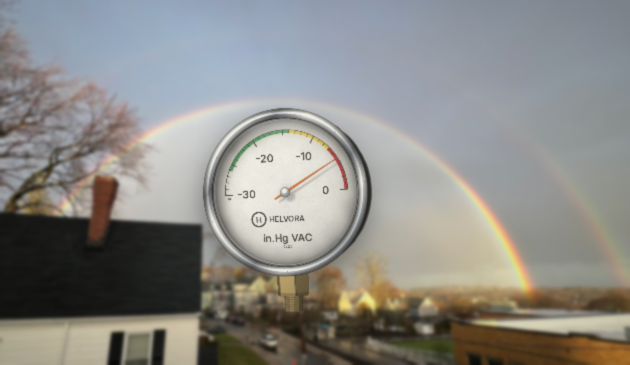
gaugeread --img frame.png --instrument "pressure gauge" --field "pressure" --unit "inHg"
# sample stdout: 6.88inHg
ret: -5inHg
